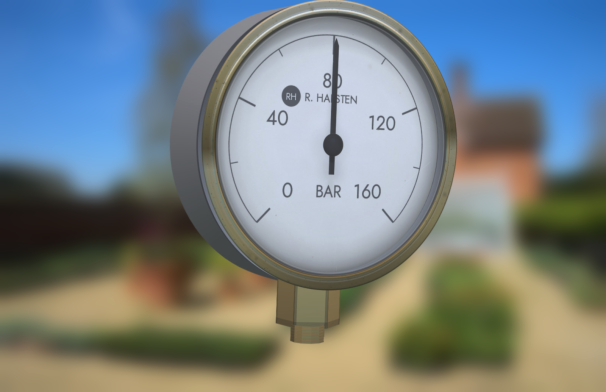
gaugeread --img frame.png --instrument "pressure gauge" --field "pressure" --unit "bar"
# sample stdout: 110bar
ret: 80bar
